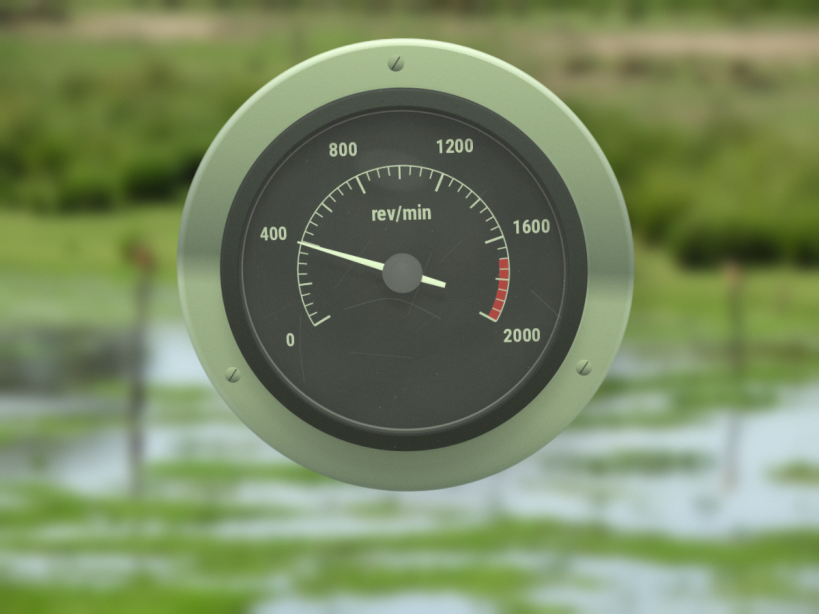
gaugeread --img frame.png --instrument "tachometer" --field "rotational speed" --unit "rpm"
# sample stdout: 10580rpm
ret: 400rpm
